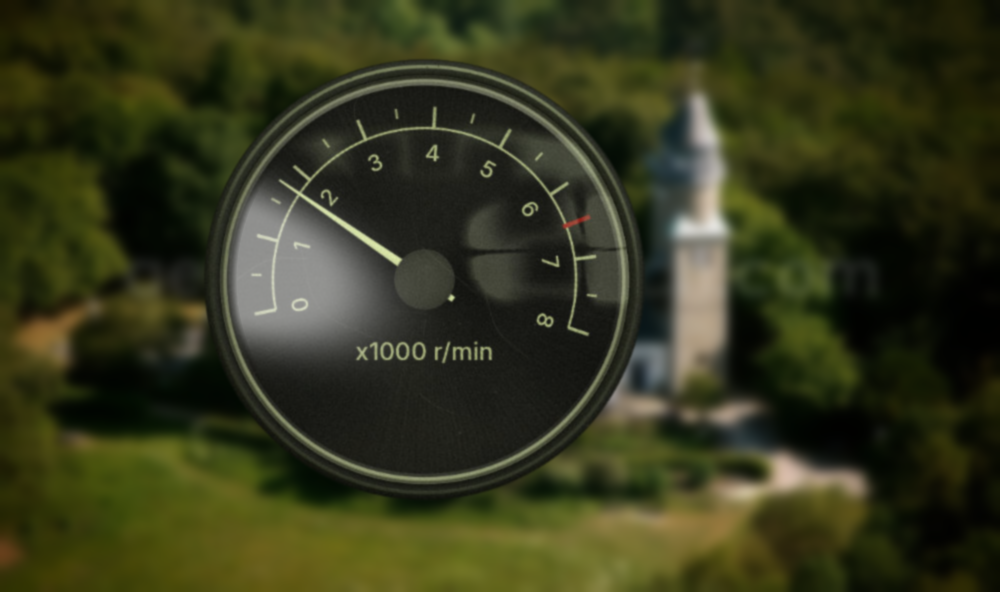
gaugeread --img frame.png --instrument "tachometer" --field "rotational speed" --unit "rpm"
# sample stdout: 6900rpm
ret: 1750rpm
